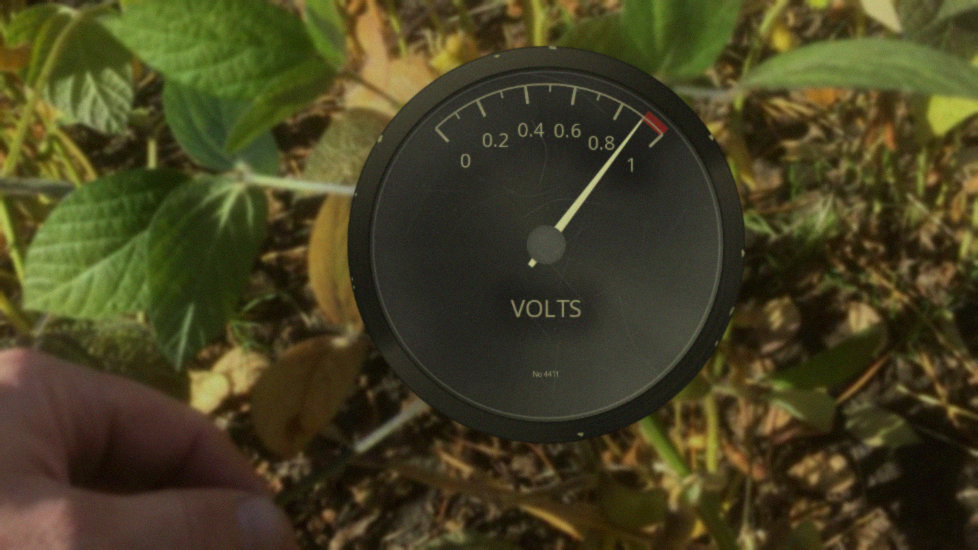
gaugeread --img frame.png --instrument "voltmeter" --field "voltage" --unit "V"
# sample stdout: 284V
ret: 0.9V
